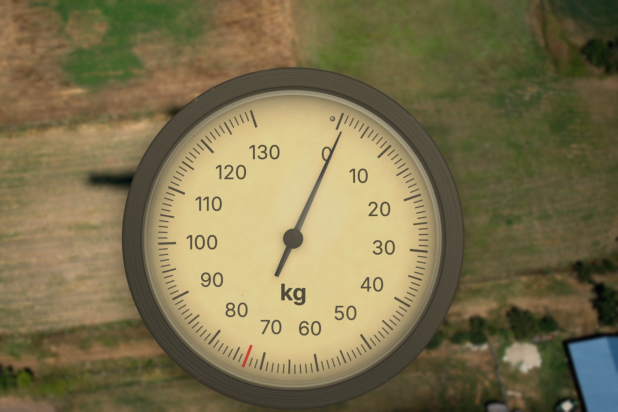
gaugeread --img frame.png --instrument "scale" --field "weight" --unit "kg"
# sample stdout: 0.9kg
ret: 1kg
